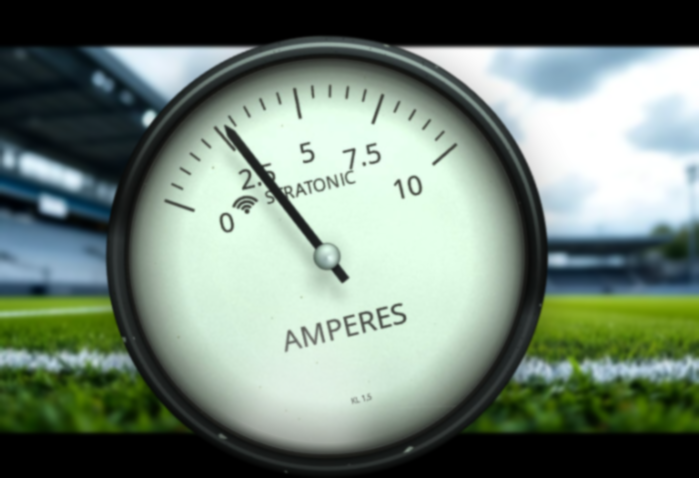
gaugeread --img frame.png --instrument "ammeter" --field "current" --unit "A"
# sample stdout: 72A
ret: 2.75A
